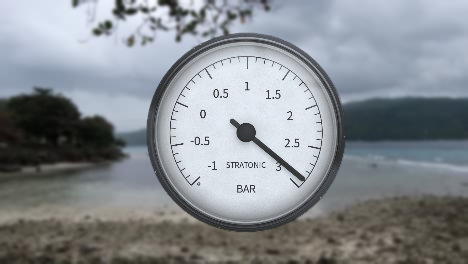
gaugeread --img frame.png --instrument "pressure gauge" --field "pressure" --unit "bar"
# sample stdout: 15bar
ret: 2.9bar
